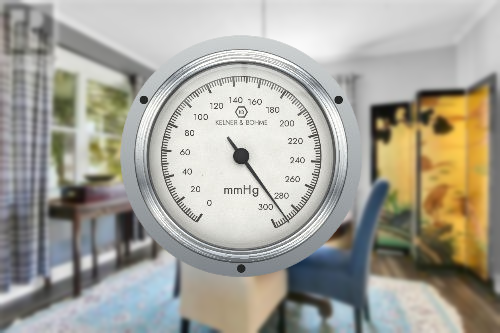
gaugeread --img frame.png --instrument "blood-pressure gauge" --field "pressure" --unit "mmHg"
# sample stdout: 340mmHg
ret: 290mmHg
